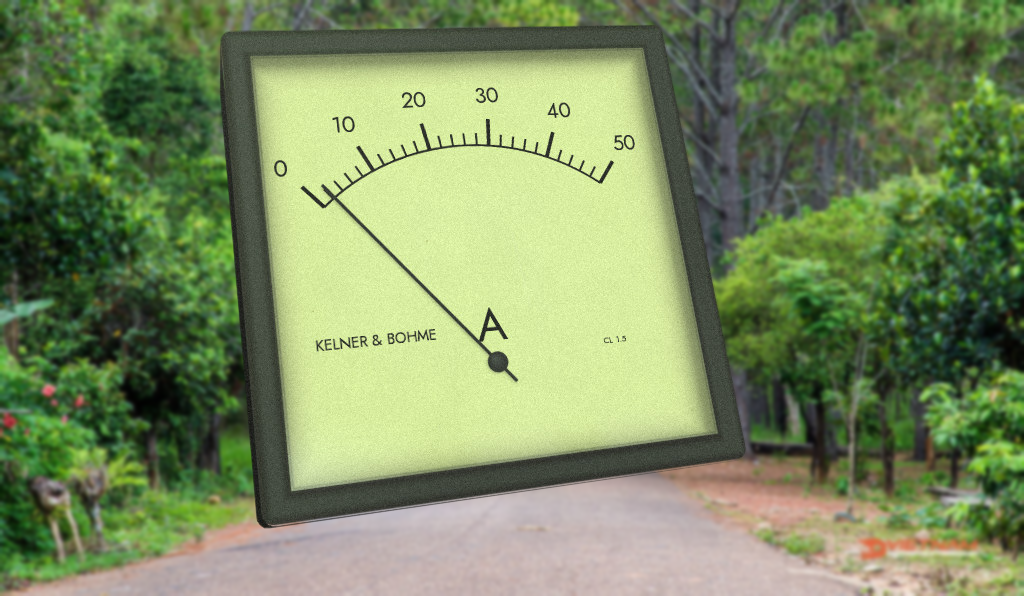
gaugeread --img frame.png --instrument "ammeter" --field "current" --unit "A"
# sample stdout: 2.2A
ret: 2A
